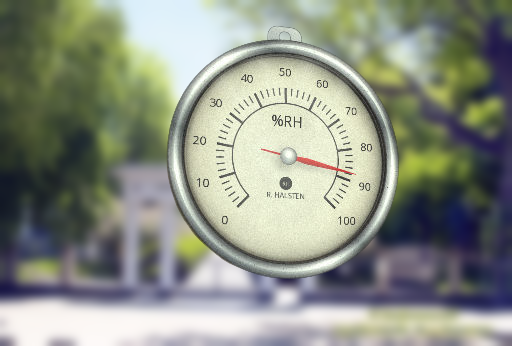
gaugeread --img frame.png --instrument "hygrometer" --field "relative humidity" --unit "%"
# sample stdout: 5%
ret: 88%
